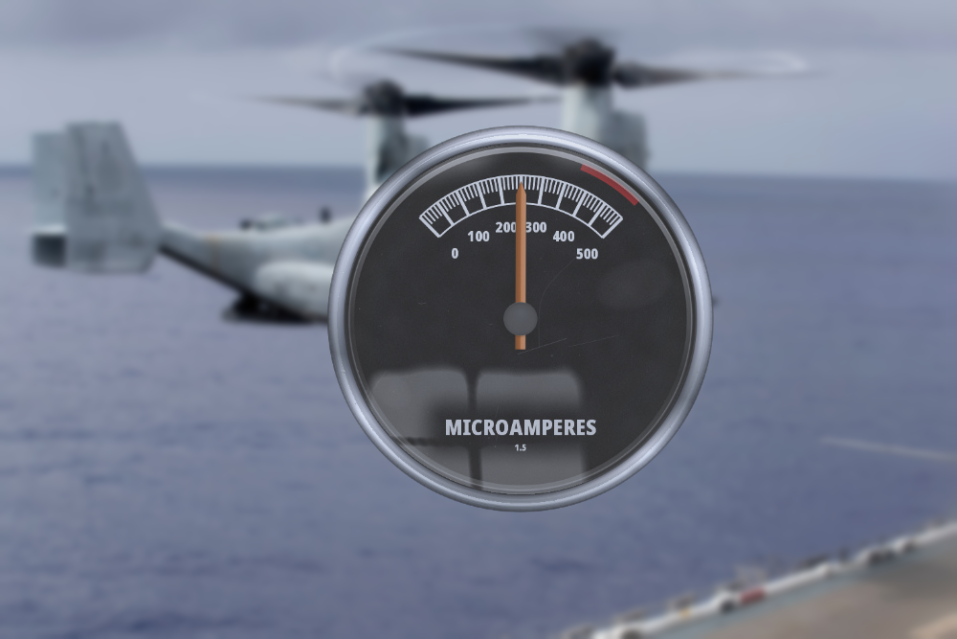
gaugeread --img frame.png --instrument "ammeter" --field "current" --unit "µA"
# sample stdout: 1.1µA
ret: 250µA
